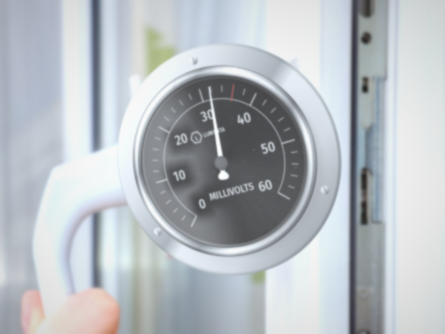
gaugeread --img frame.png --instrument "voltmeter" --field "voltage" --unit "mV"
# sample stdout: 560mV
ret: 32mV
